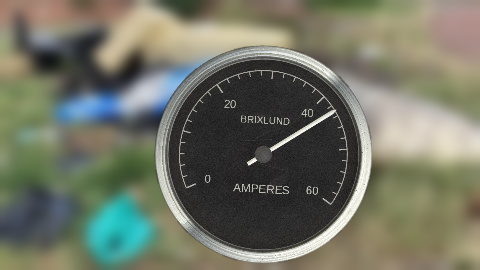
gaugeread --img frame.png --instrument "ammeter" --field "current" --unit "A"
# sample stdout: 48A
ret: 43A
